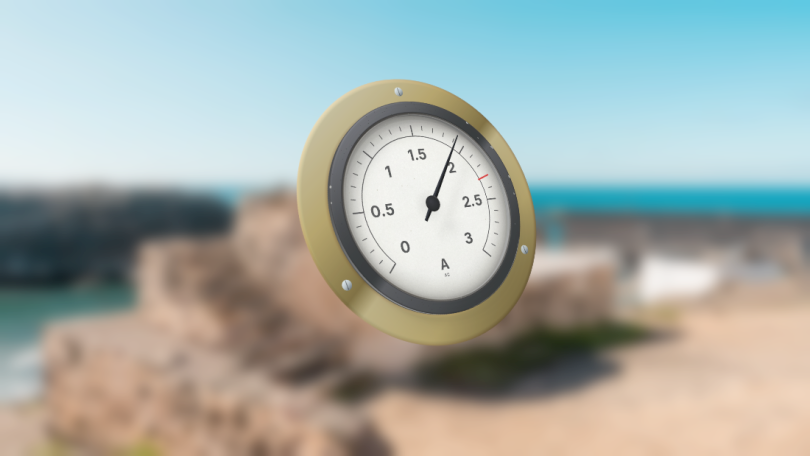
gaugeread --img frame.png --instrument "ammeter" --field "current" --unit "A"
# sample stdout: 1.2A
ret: 1.9A
